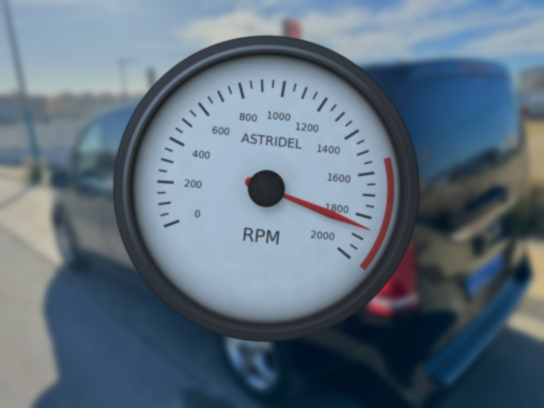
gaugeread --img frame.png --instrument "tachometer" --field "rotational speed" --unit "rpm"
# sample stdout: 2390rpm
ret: 1850rpm
